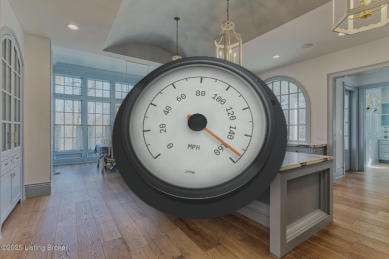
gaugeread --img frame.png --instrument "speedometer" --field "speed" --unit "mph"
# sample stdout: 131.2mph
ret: 155mph
